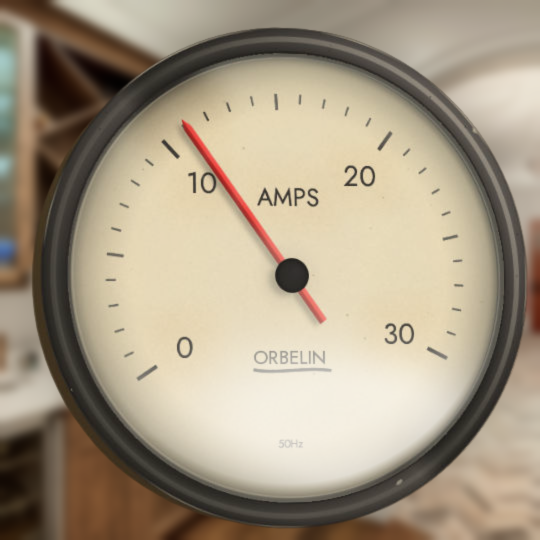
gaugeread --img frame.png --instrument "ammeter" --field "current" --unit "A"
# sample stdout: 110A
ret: 11A
